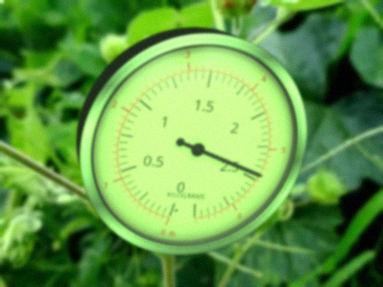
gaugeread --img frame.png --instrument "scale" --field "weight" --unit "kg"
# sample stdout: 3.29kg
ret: 2.45kg
